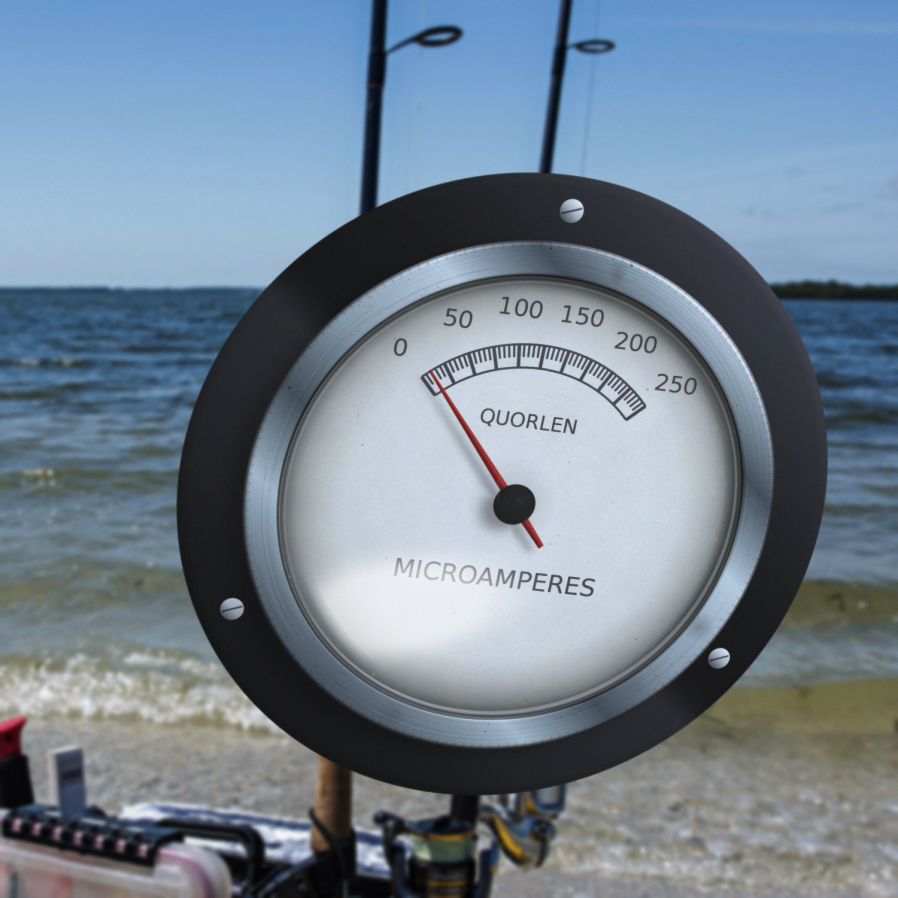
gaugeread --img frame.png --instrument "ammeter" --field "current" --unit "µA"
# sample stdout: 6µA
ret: 10µA
